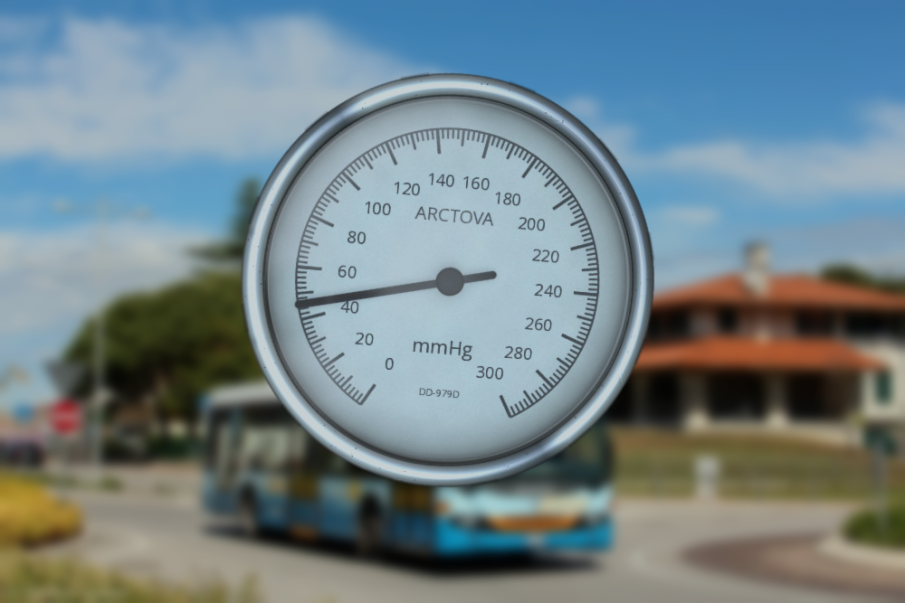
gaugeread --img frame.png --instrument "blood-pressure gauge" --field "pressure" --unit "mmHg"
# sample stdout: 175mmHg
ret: 46mmHg
